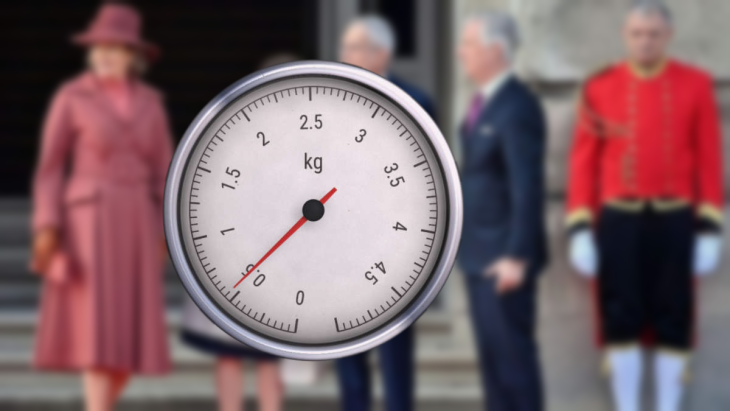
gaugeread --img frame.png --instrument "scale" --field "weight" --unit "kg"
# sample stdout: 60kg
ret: 0.55kg
